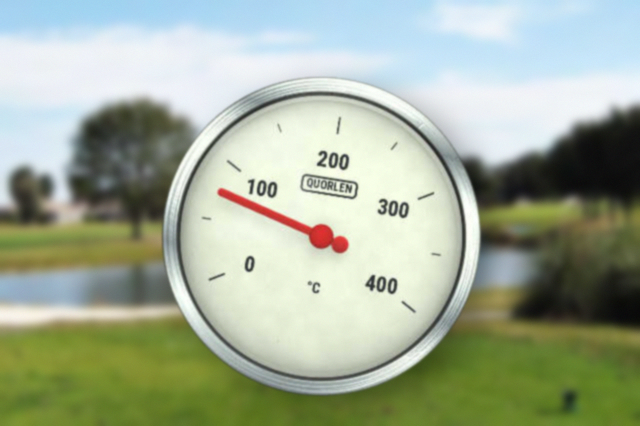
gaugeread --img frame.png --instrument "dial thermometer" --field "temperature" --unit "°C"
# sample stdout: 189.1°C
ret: 75°C
